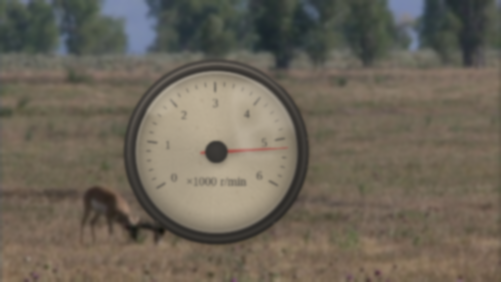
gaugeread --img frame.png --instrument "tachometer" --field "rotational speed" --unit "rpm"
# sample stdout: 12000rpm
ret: 5200rpm
